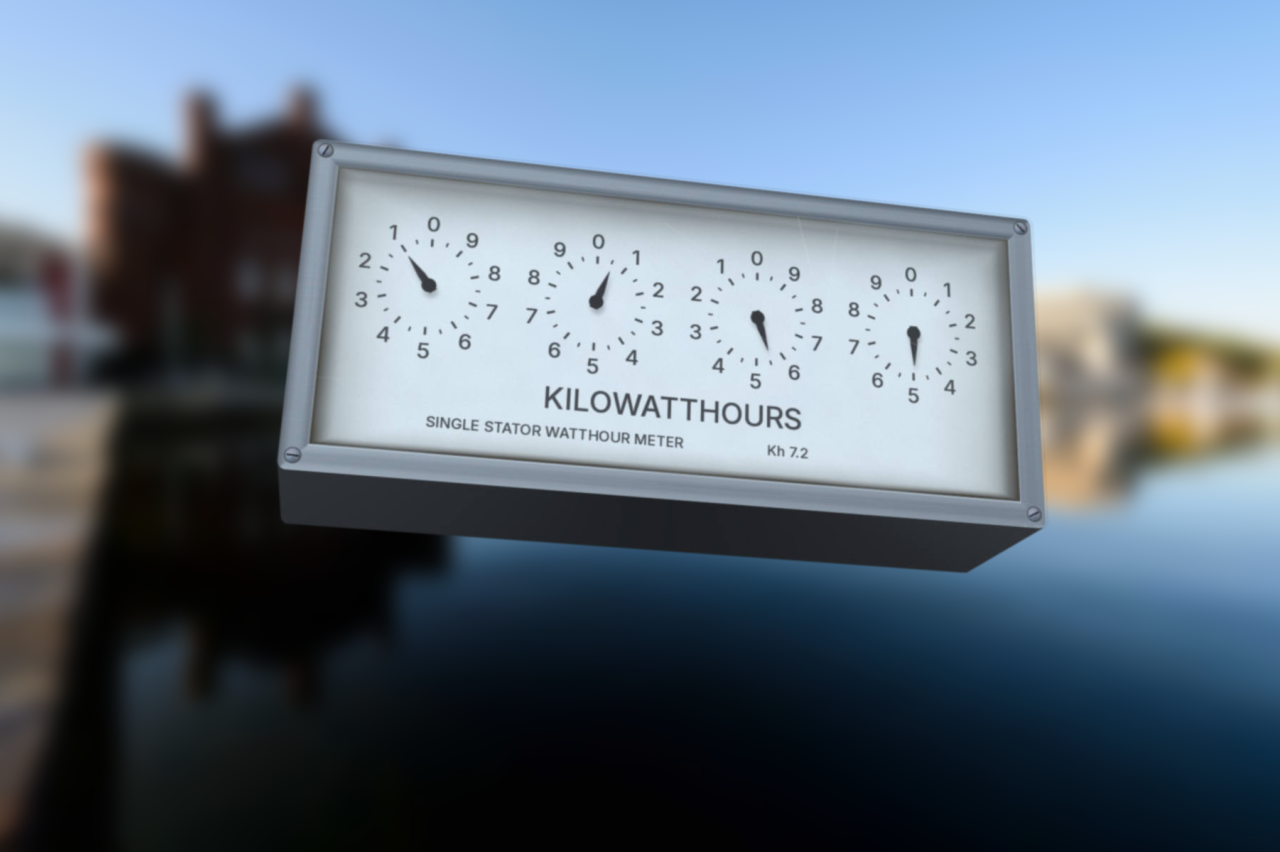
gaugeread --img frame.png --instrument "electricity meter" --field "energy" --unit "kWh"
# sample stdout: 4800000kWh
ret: 1055kWh
